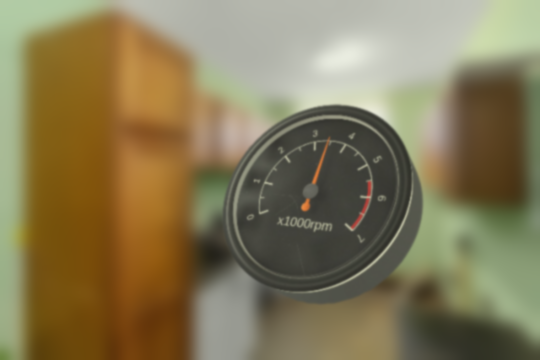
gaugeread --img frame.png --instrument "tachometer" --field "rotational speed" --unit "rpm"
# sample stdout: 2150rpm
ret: 3500rpm
